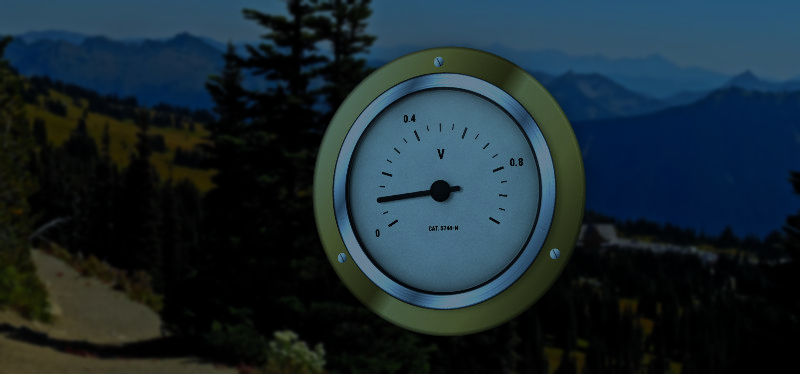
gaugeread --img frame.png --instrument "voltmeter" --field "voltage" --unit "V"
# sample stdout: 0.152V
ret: 0.1V
